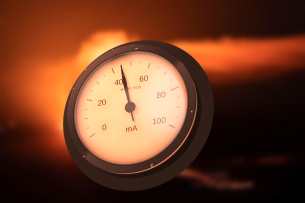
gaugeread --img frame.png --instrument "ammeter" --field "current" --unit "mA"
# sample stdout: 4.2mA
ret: 45mA
